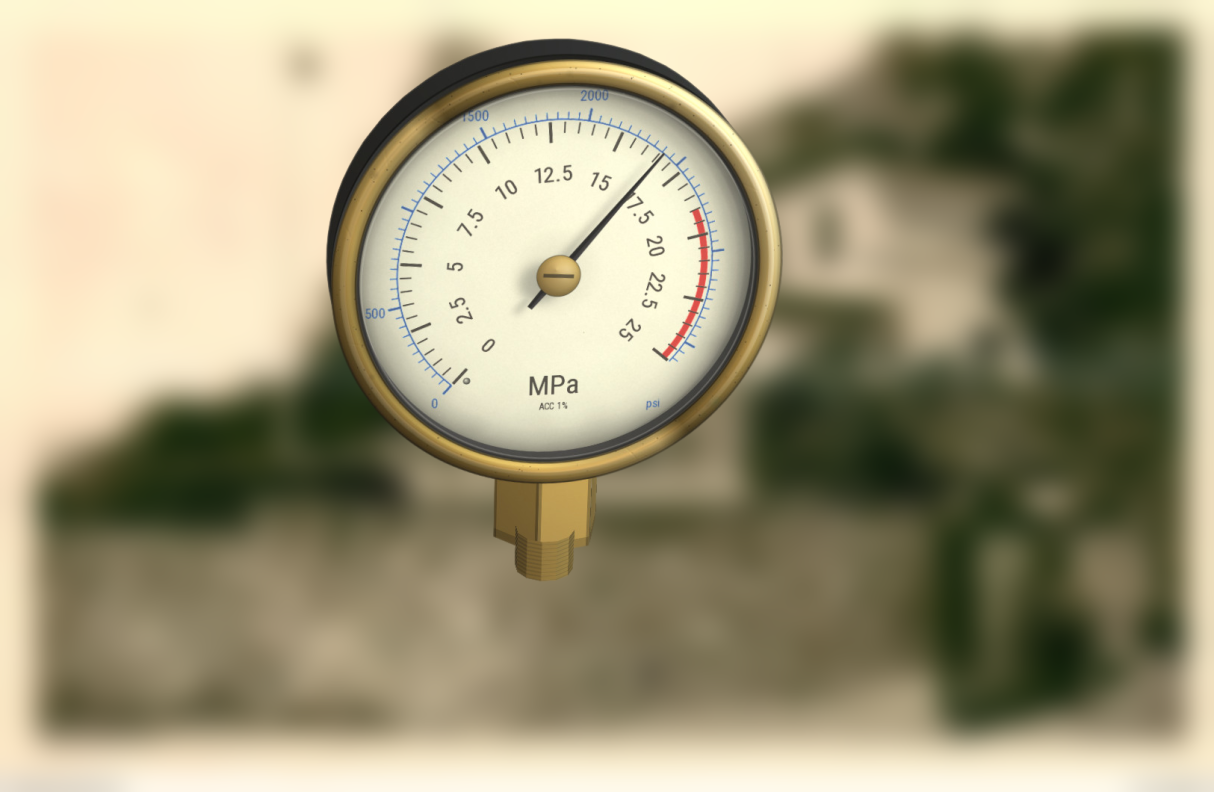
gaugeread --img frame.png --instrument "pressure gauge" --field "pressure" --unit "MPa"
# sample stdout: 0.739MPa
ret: 16.5MPa
